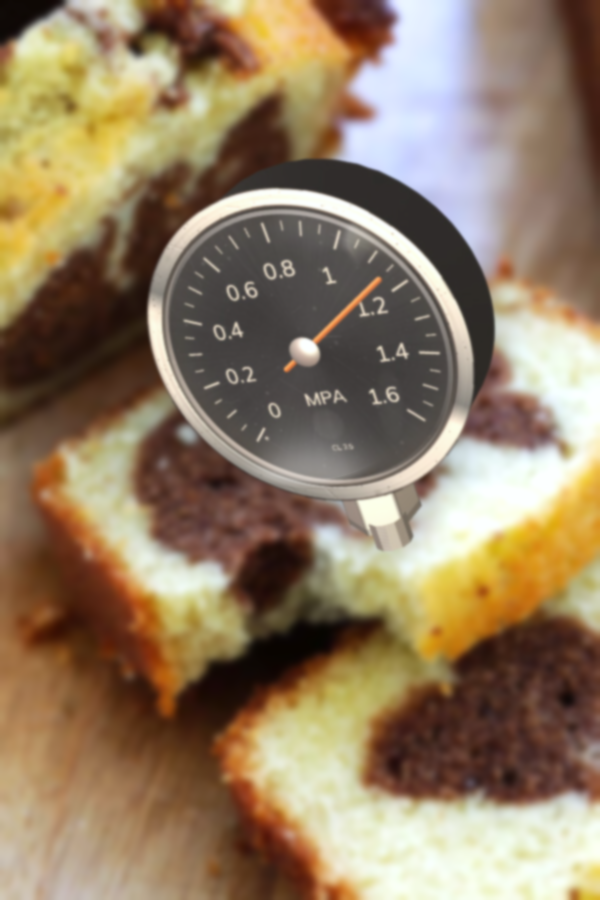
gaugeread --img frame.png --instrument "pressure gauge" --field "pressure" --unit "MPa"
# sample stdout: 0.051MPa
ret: 1.15MPa
